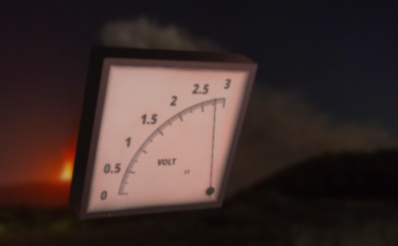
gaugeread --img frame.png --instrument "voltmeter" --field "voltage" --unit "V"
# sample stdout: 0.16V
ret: 2.75V
